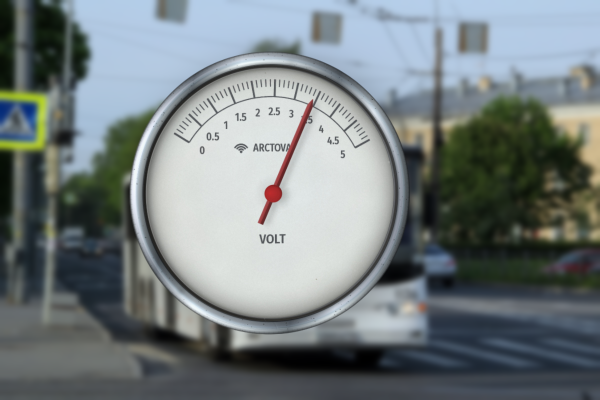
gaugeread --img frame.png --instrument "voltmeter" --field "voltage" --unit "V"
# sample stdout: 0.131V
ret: 3.4V
